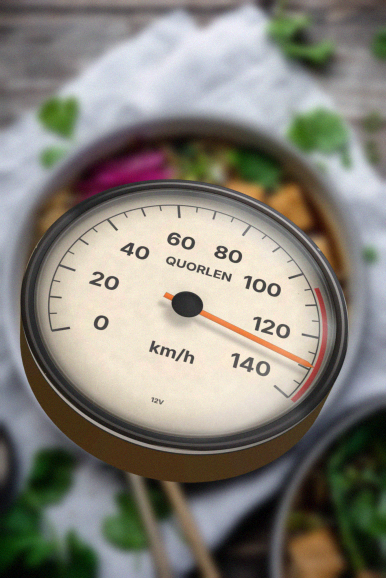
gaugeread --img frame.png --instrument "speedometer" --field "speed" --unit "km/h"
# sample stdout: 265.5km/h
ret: 130km/h
